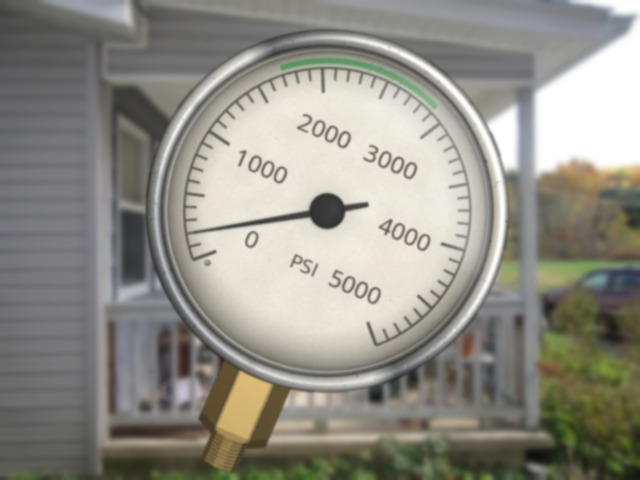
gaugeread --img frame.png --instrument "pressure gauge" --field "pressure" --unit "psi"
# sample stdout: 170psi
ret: 200psi
